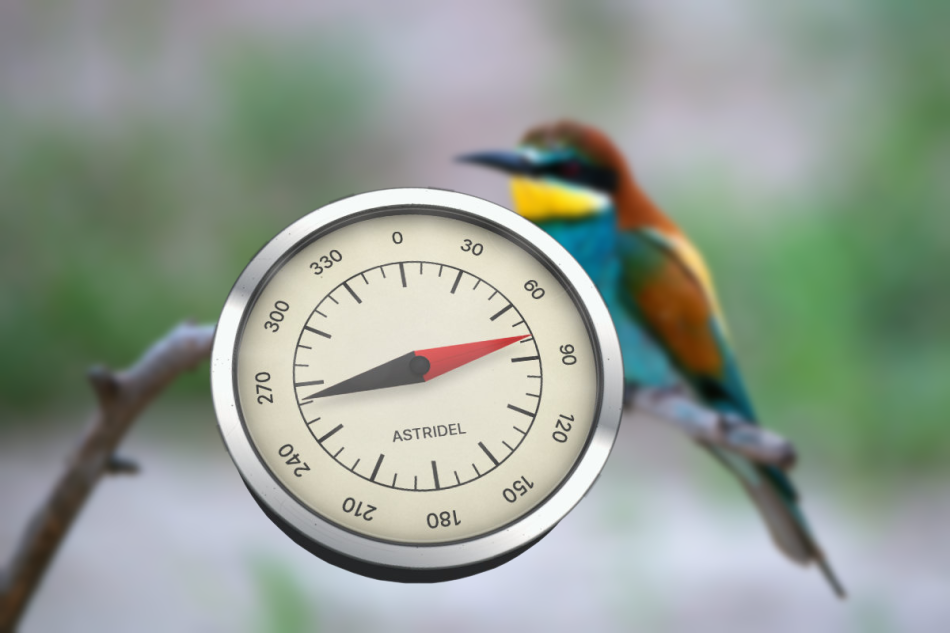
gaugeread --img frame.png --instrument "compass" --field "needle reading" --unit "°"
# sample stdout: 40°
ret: 80°
